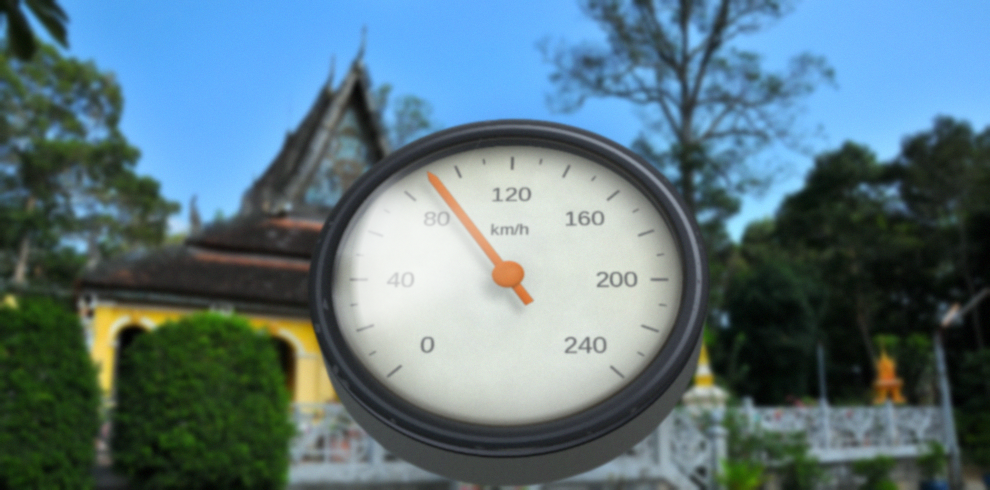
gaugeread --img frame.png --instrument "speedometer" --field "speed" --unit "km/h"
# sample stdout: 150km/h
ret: 90km/h
